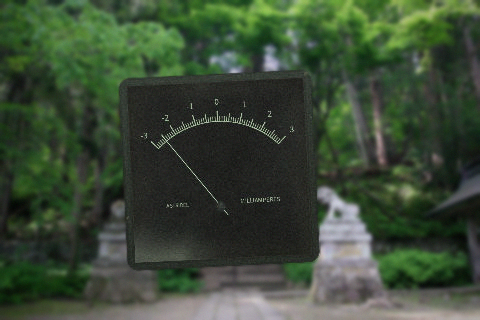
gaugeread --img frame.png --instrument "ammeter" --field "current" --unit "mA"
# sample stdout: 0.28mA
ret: -2.5mA
